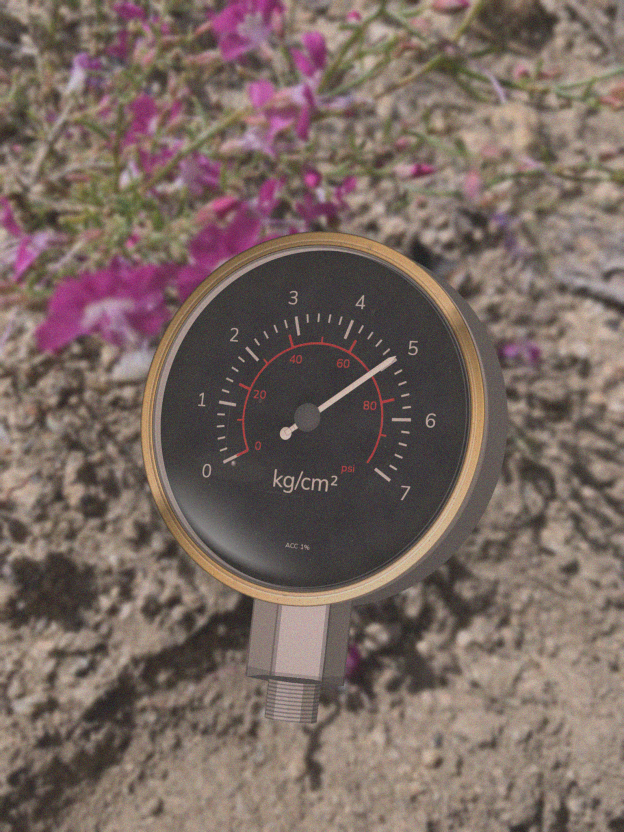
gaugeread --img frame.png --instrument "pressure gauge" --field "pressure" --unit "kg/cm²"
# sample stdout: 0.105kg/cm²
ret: 5kg/cm²
